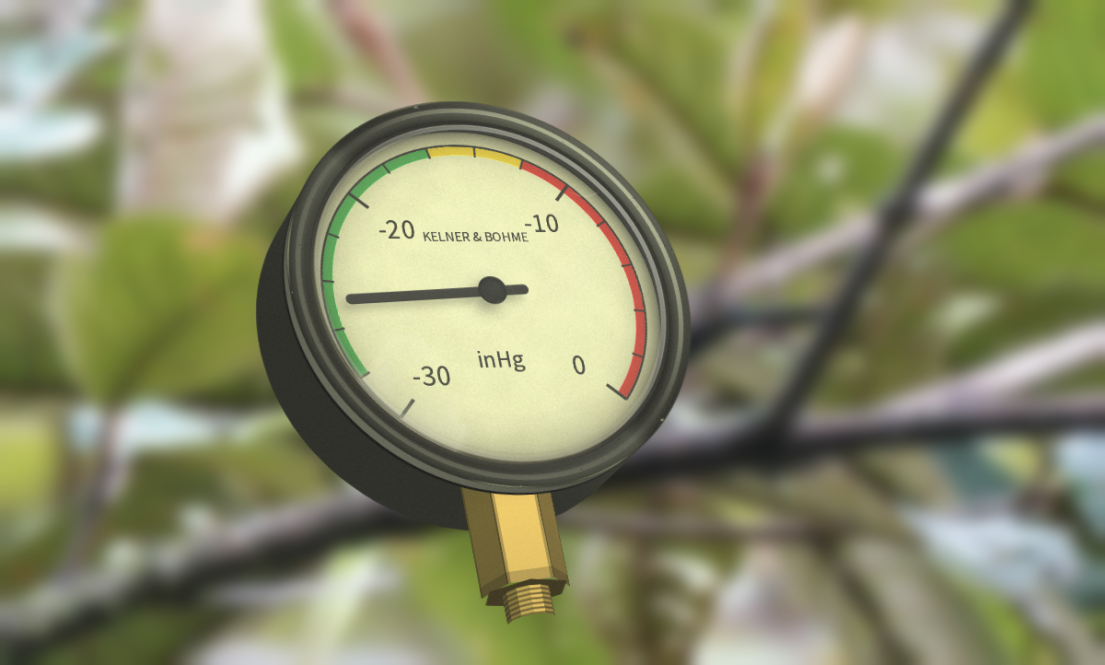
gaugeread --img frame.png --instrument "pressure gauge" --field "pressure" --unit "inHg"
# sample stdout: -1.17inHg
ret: -25inHg
